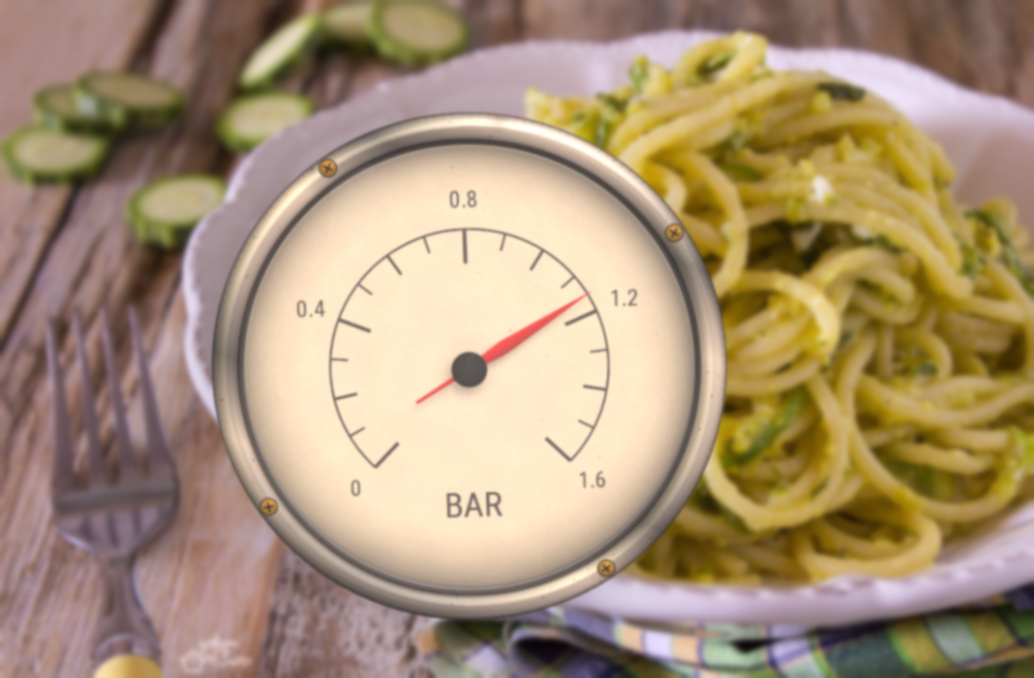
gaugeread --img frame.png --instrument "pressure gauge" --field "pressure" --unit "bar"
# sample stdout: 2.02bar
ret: 1.15bar
